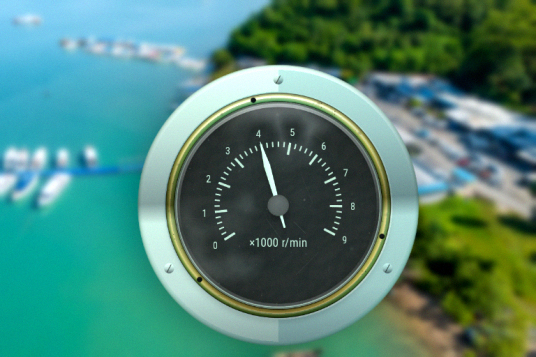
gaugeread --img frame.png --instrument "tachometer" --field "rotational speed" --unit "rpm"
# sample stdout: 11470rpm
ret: 4000rpm
